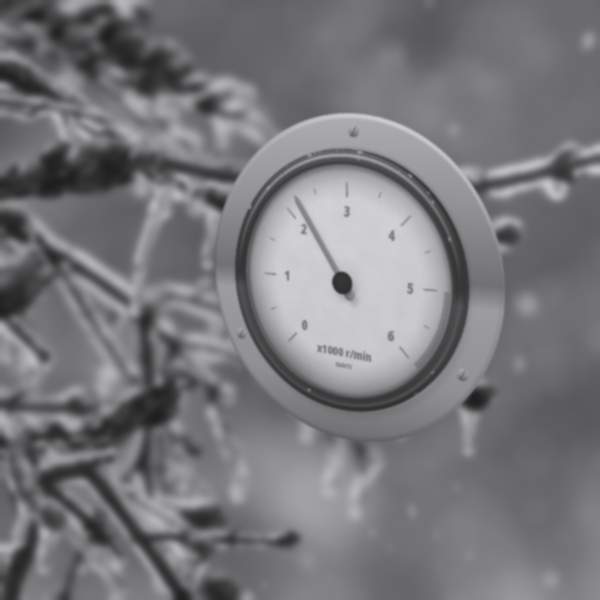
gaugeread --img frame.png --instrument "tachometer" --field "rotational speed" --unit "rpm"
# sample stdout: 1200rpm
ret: 2250rpm
